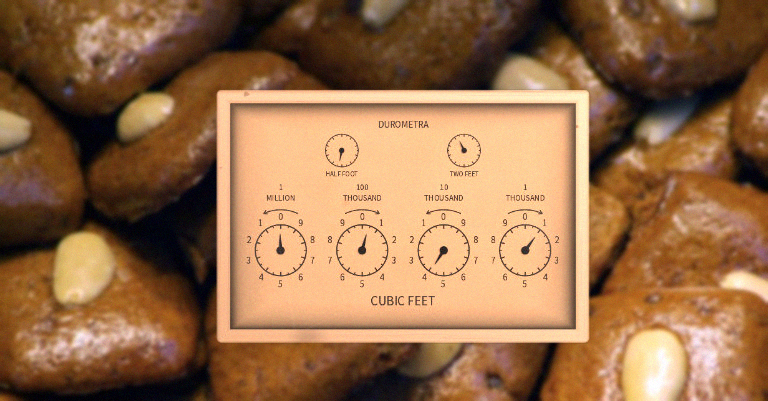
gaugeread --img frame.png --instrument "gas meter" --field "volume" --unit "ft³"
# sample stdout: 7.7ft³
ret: 4100ft³
